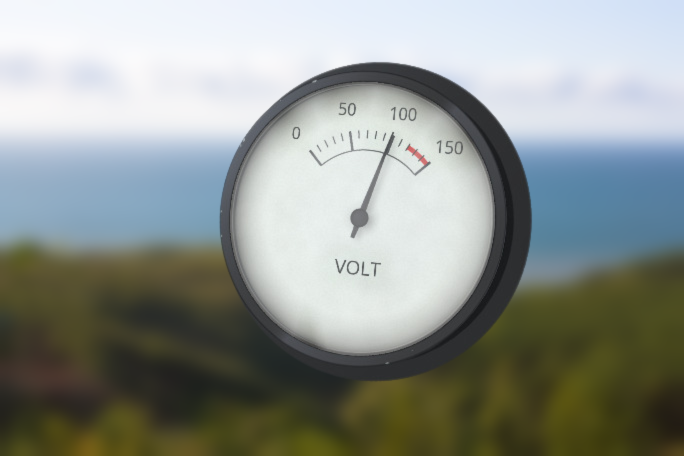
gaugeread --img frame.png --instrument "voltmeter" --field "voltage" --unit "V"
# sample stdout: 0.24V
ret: 100V
